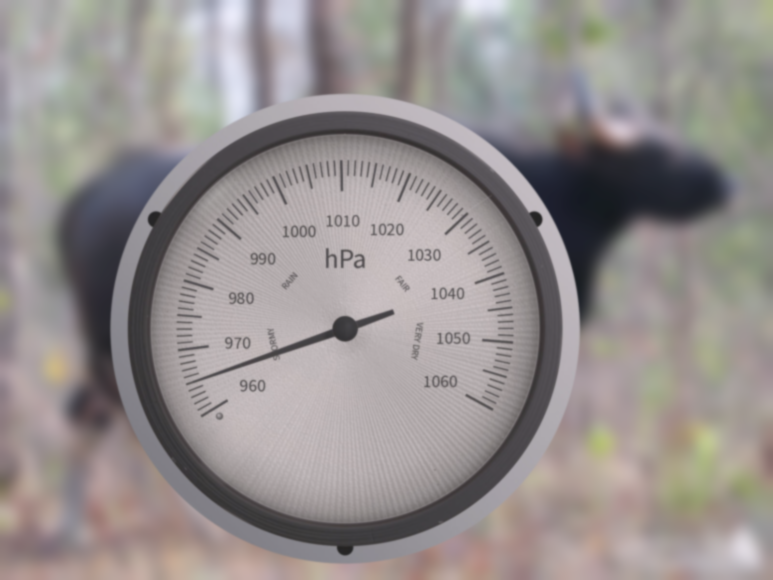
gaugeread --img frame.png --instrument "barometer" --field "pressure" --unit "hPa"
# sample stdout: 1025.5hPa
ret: 965hPa
